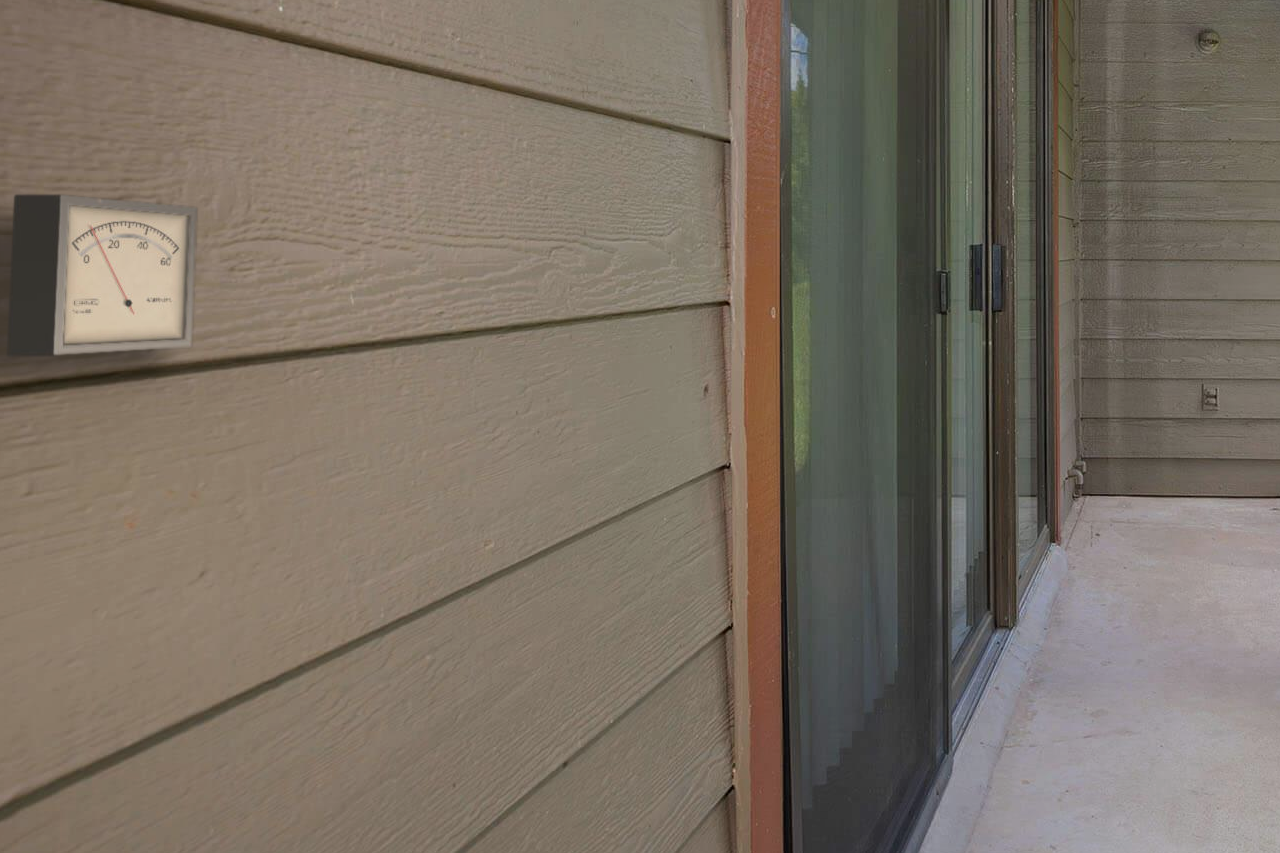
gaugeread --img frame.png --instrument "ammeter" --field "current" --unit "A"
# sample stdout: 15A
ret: 10A
